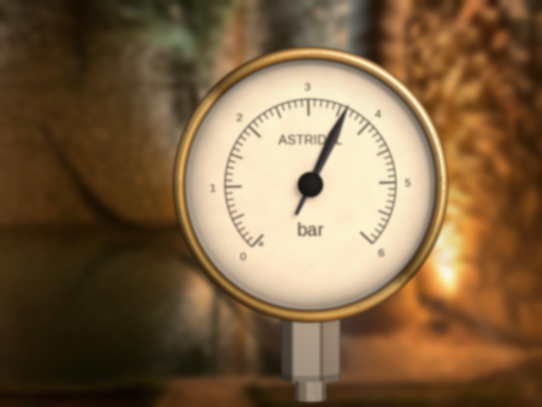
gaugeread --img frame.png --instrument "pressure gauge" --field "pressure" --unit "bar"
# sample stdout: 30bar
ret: 3.6bar
